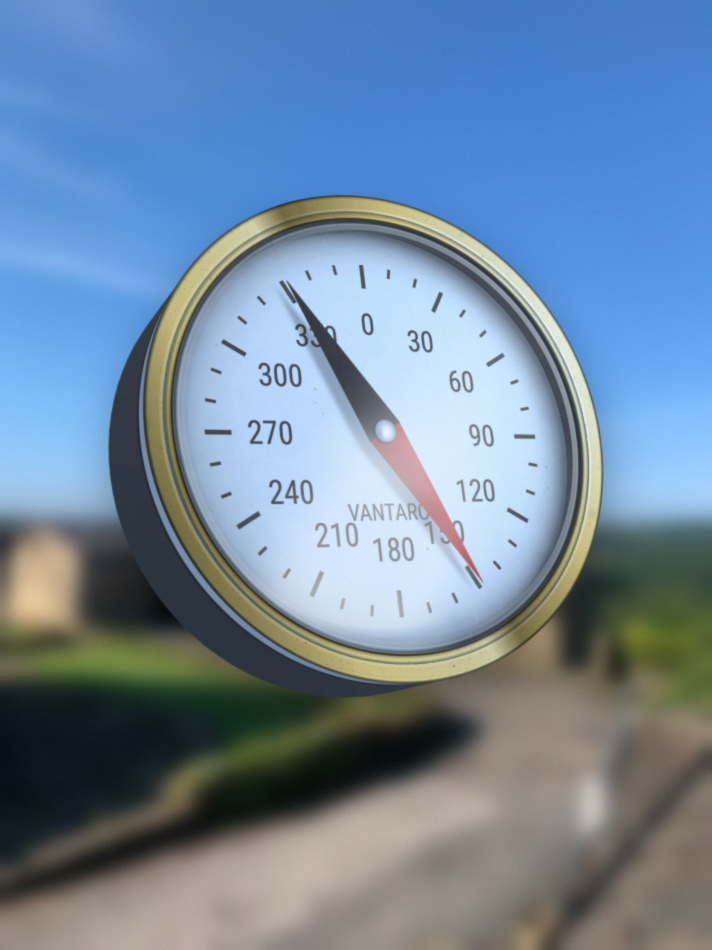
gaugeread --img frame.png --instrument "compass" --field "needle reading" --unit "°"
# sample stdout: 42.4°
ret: 150°
